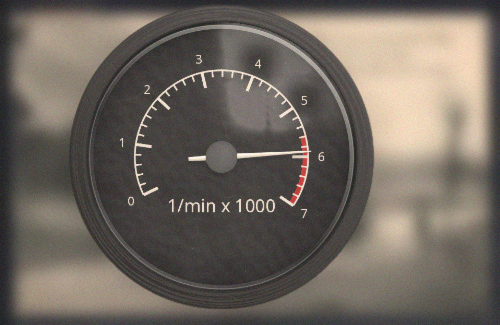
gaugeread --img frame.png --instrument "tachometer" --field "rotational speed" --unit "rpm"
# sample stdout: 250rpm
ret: 5900rpm
